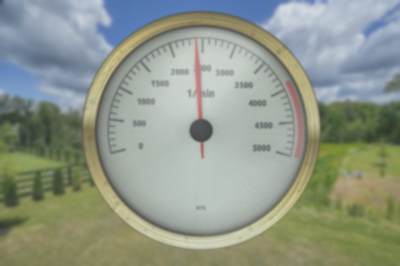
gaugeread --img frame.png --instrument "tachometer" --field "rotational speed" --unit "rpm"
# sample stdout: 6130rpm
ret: 2400rpm
